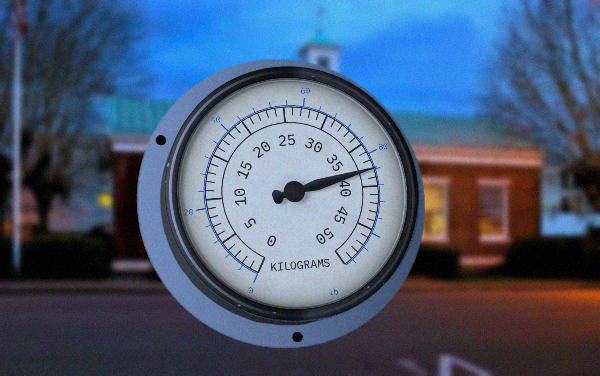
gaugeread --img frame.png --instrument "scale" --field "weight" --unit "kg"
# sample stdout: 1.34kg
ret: 38kg
